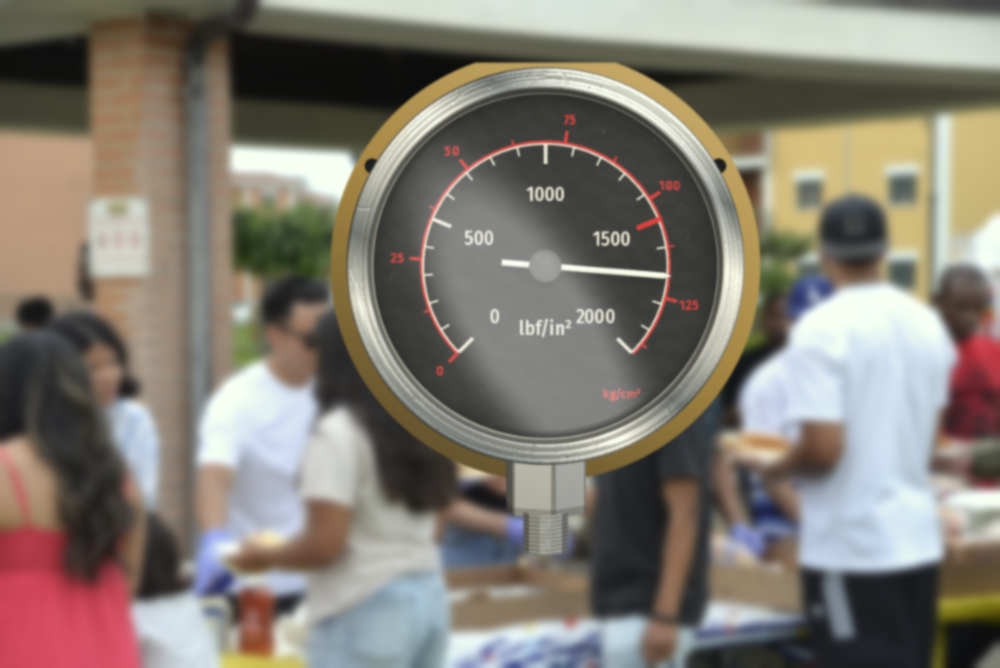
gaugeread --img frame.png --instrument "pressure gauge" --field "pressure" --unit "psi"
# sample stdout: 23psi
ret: 1700psi
